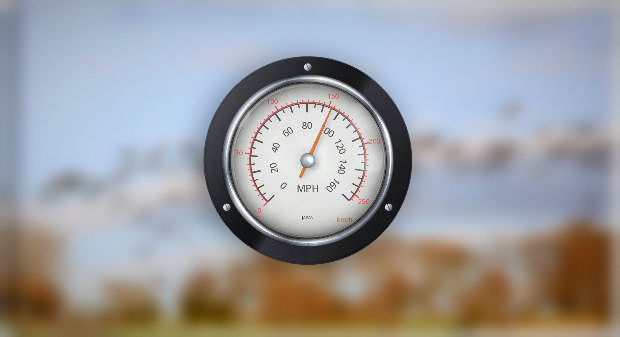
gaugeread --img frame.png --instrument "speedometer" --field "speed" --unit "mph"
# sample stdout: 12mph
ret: 95mph
